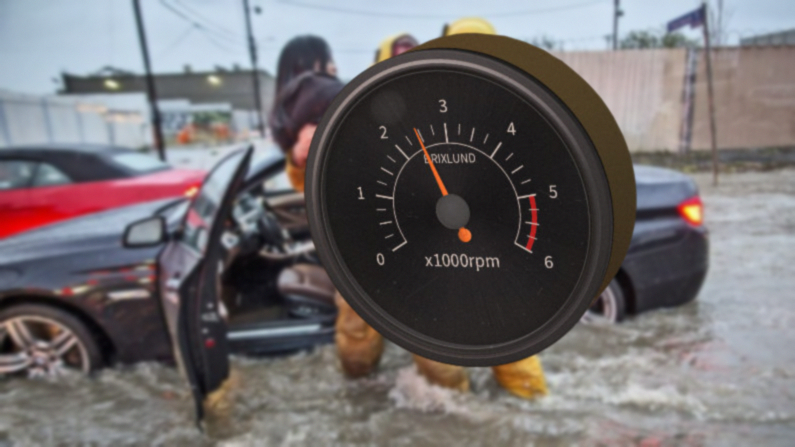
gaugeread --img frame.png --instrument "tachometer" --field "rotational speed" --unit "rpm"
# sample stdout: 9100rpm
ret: 2500rpm
